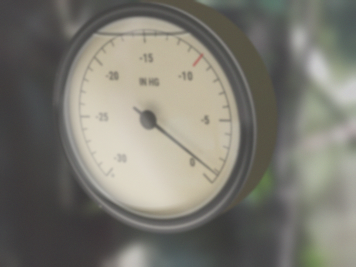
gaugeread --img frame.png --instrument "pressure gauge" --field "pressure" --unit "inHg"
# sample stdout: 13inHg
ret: -1inHg
